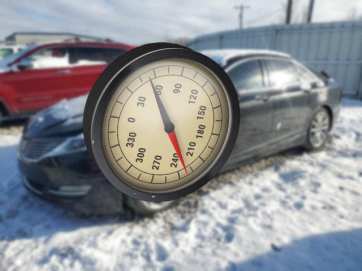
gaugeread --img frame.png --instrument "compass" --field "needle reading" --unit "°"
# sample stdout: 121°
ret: 232.5°
